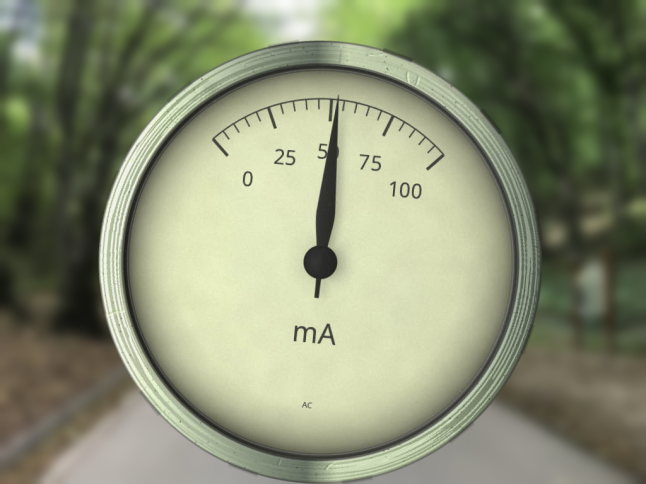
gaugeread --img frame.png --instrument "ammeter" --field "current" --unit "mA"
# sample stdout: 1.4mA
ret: 52.5mA
